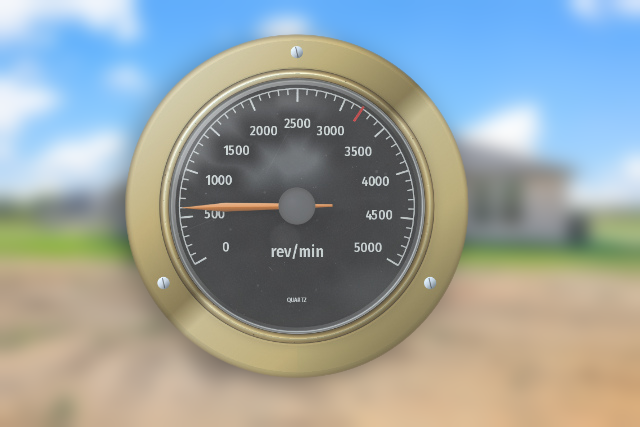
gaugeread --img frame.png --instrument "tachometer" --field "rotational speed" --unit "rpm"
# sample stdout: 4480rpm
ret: 600rpm
